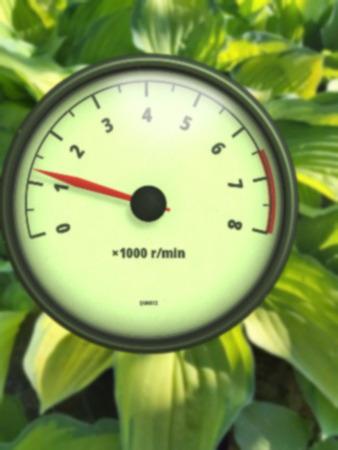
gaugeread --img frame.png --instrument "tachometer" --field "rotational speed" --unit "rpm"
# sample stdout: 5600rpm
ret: 1250rpm
